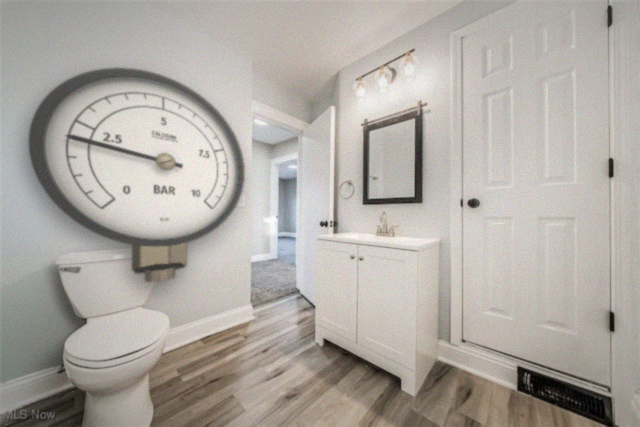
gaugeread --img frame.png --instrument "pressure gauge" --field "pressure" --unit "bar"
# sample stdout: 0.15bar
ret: 2bar
